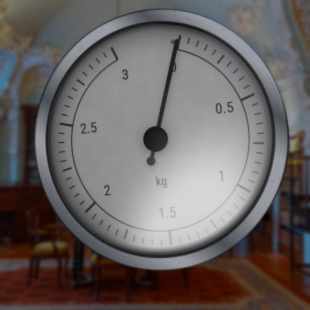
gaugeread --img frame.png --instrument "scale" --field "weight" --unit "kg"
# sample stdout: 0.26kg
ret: 0kg
